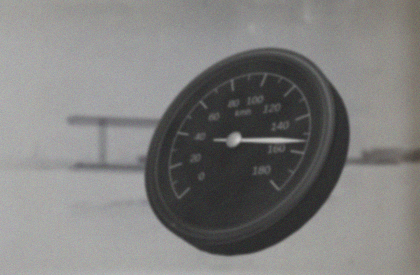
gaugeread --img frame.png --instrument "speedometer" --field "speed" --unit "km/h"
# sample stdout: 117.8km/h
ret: 155km/h
